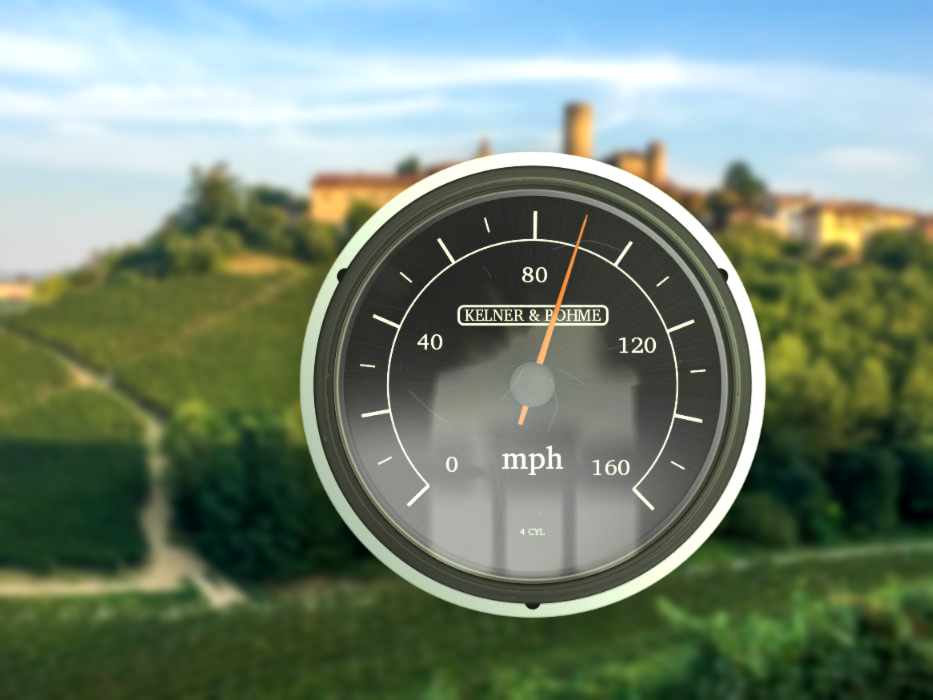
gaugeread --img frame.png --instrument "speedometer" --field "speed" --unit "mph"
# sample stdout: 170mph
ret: 90mph
